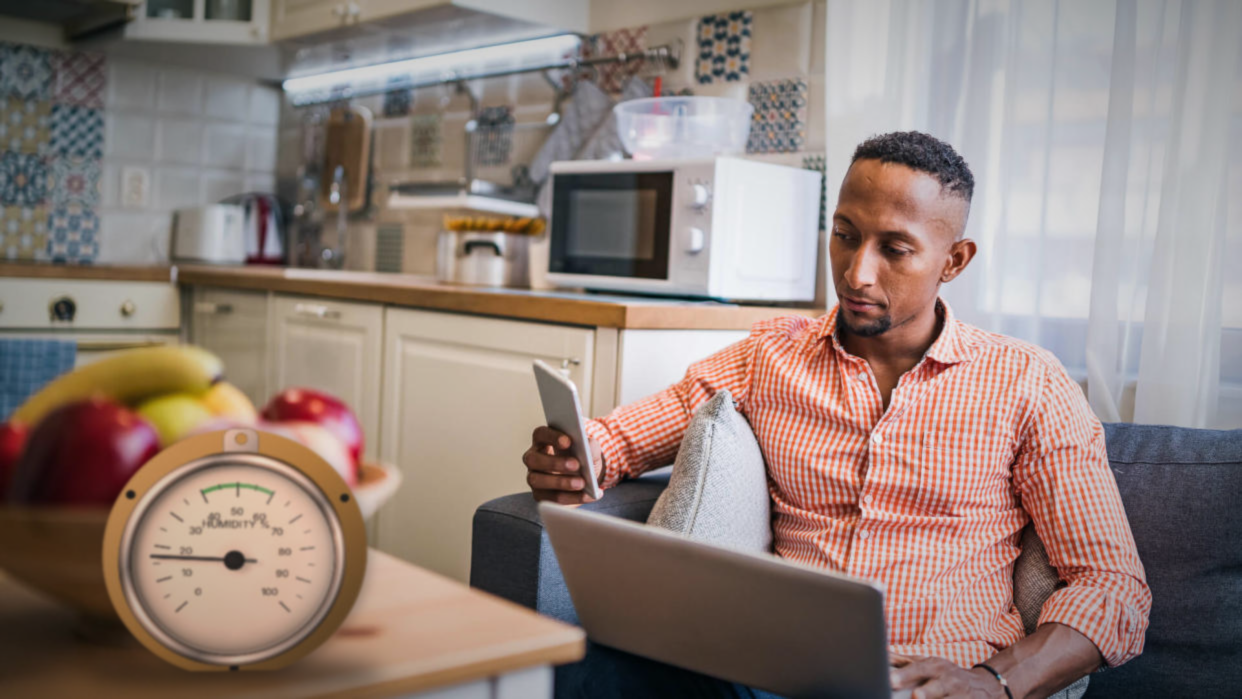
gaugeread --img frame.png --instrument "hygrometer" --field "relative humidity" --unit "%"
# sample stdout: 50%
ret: 17.5%
